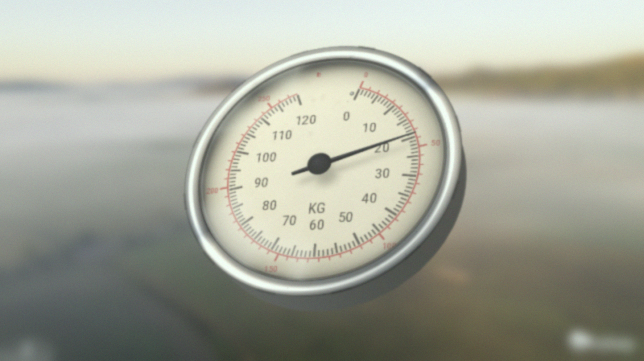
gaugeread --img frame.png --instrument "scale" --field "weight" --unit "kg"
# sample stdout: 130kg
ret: 20kg
